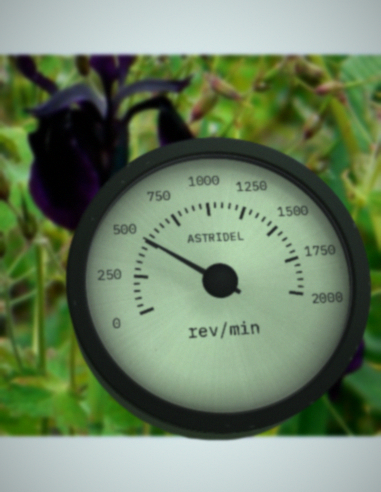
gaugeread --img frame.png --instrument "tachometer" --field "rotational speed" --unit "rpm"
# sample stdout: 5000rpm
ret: 500rpm
